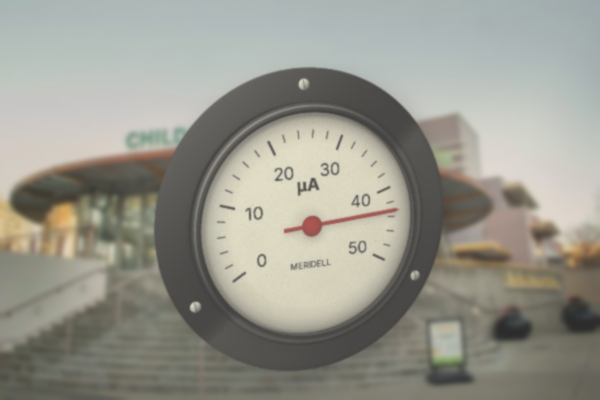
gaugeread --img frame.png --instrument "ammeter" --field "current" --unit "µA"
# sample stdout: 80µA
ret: 43µA
